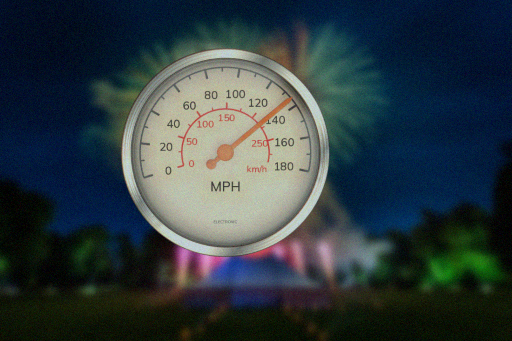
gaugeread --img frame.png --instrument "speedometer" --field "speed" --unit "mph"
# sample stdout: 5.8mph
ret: 135mph
